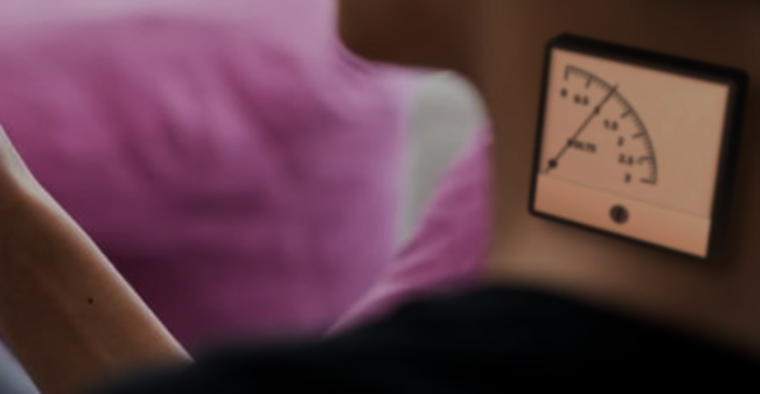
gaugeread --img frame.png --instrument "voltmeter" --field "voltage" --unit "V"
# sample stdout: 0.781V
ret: 1V
